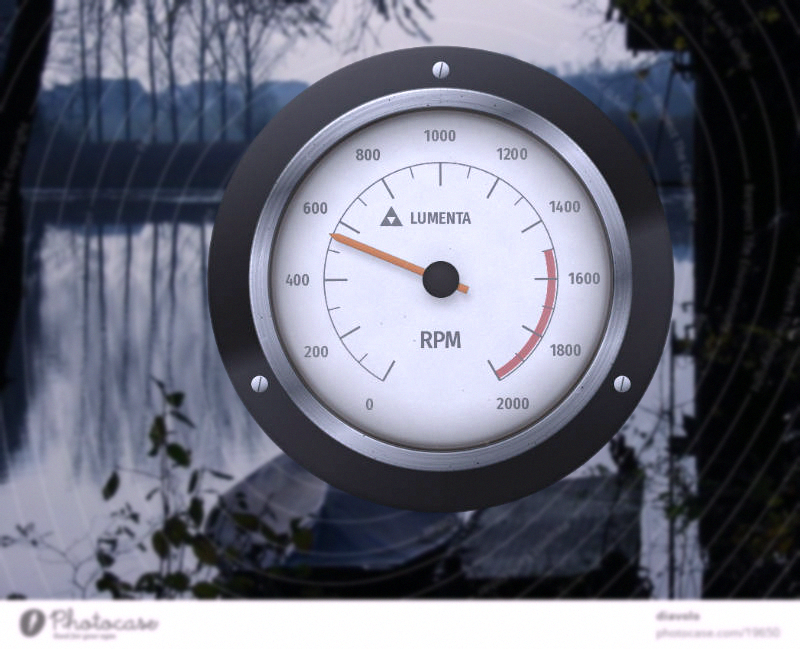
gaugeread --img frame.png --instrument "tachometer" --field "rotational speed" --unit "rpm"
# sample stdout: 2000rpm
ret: 550rpm
